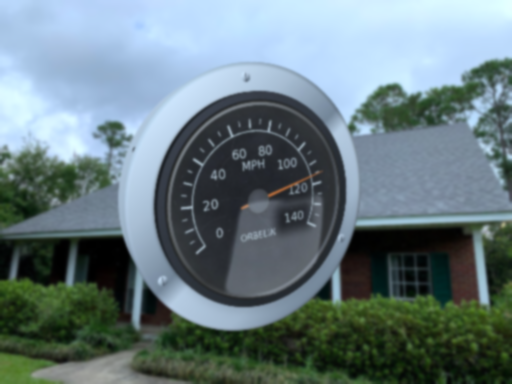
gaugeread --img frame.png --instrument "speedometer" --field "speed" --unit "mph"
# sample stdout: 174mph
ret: 115mph
